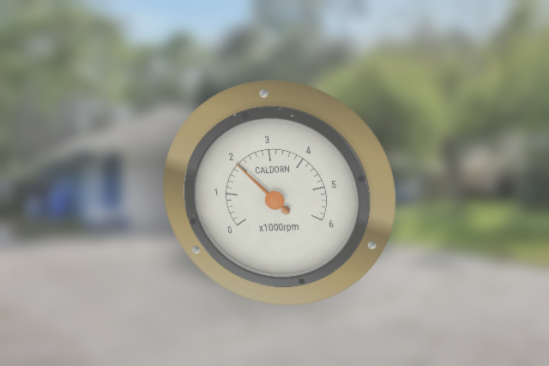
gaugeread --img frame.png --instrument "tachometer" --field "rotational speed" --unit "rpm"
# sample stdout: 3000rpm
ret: 2000rpm
